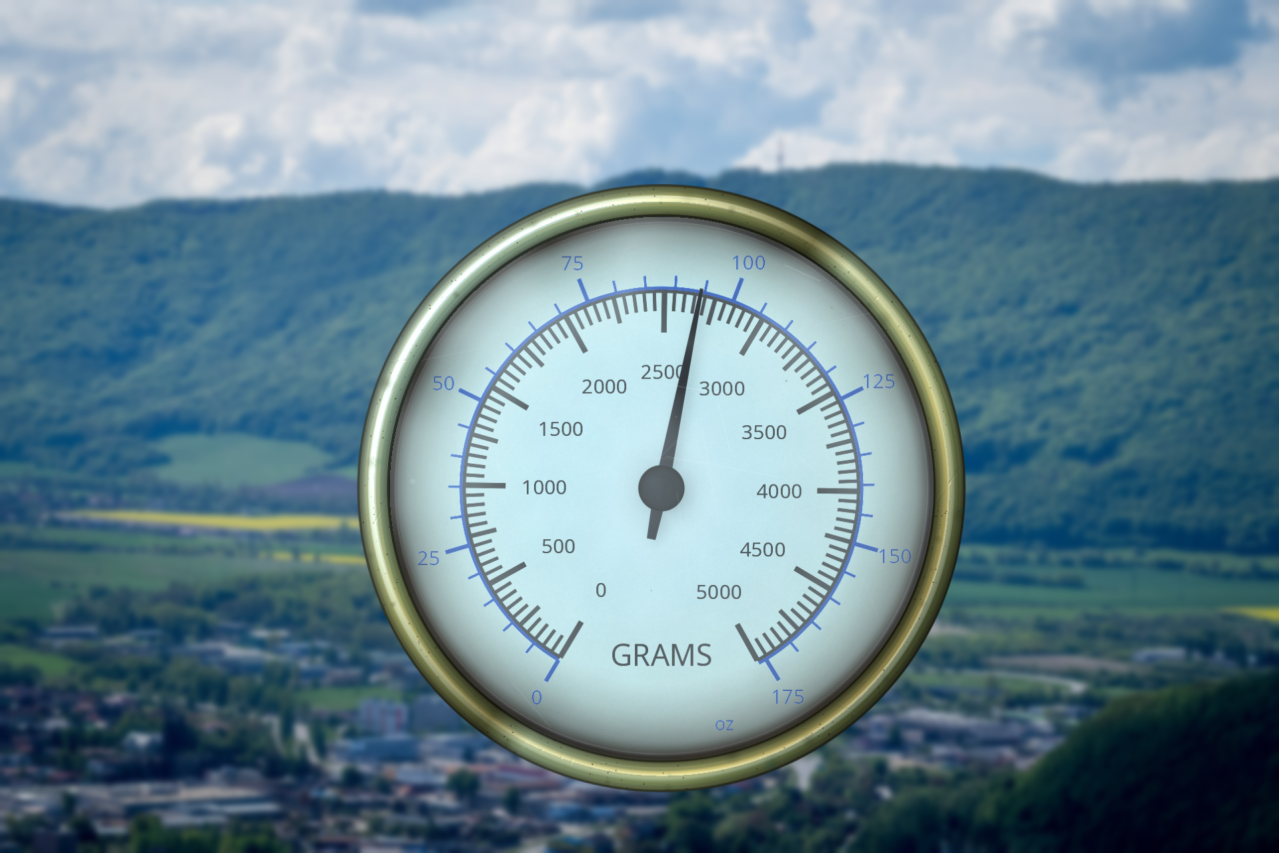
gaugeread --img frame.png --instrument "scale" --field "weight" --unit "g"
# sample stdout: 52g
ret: 2675g
